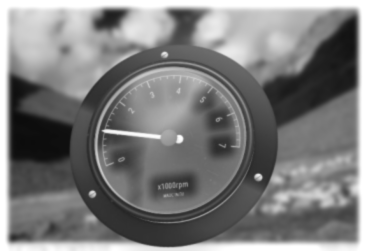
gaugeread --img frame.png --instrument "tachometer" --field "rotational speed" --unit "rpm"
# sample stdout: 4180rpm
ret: 1000rpm
